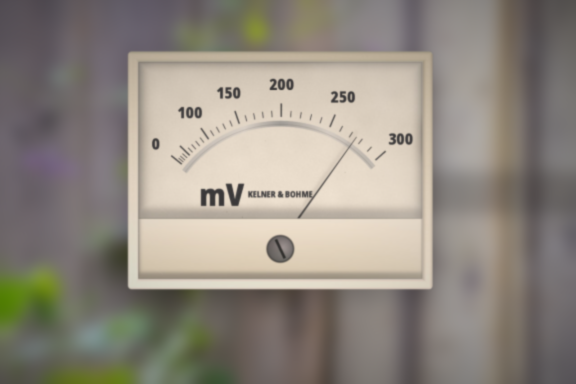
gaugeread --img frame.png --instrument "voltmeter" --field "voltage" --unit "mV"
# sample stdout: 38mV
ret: 275mV
